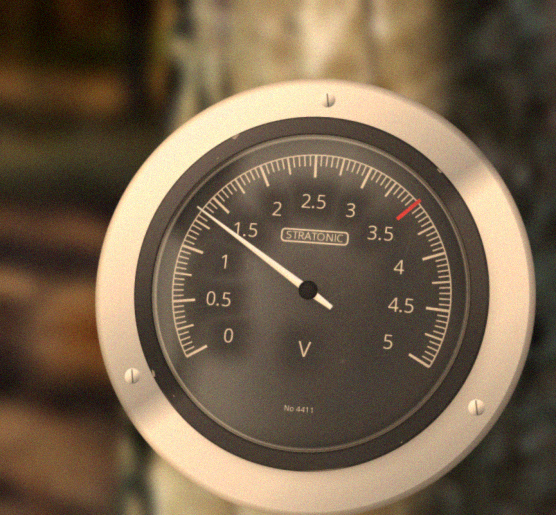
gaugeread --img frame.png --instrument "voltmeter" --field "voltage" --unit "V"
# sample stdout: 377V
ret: 1.35V
